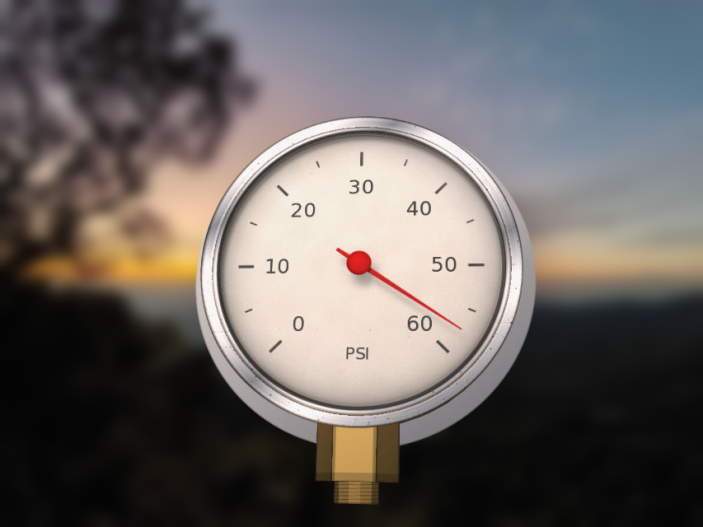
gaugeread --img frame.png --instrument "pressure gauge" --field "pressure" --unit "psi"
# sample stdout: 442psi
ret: 57.5psi
